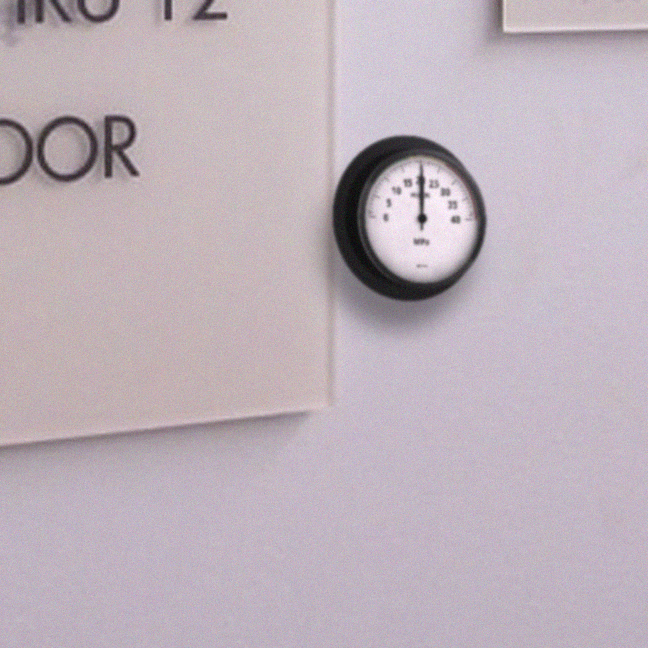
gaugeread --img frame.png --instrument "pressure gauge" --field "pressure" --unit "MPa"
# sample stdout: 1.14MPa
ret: 20MPa
